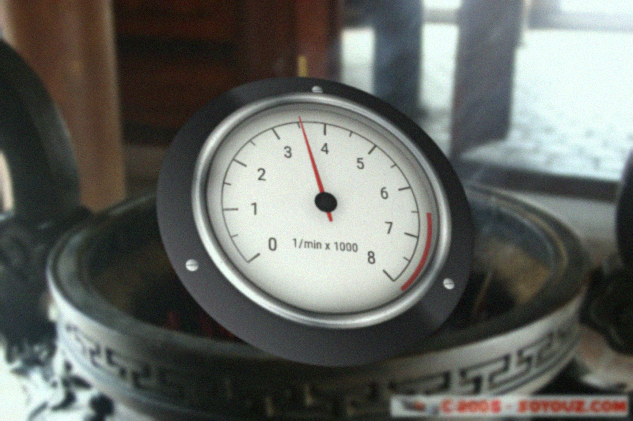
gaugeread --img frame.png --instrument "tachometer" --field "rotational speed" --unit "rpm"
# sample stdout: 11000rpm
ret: 3500rpm
